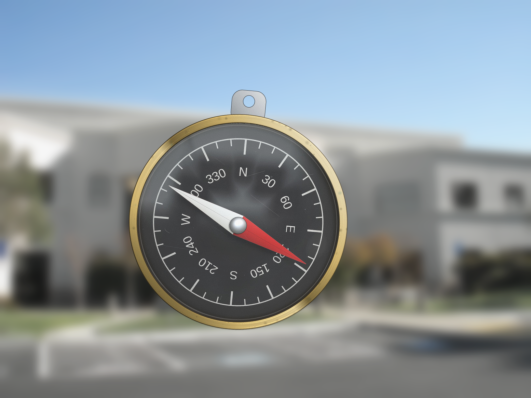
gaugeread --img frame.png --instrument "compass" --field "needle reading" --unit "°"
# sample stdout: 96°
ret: 115°
